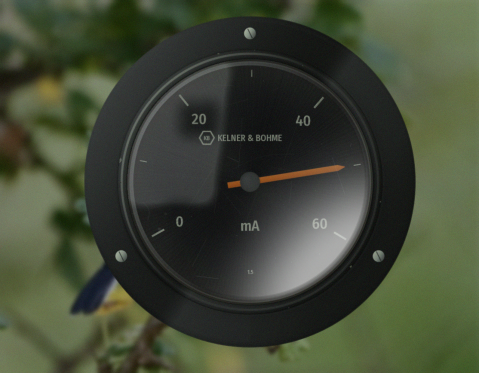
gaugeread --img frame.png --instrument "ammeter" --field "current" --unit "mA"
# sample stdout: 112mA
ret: 50mA
